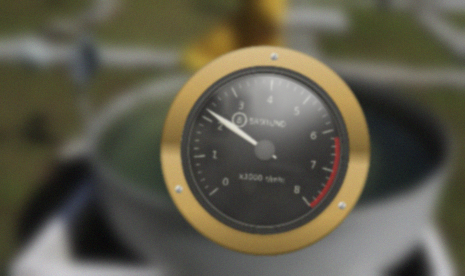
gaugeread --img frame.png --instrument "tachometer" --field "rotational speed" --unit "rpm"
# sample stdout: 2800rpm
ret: 2200rpm
